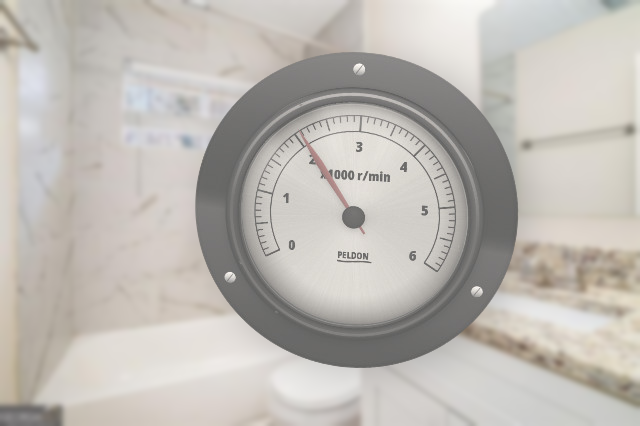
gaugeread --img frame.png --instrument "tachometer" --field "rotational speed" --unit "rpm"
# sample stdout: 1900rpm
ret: 2100rpm
